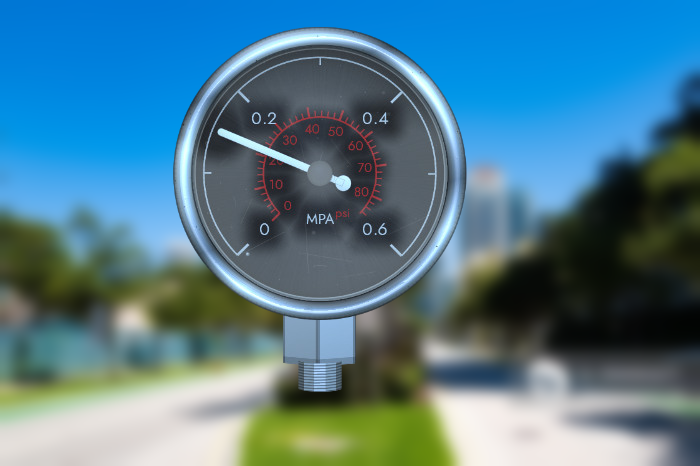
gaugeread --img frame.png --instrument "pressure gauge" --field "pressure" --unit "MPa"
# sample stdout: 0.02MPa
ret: 0.15MPa
